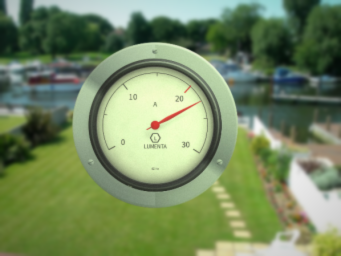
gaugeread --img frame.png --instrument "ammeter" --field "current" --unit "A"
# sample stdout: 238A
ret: 22.5A
